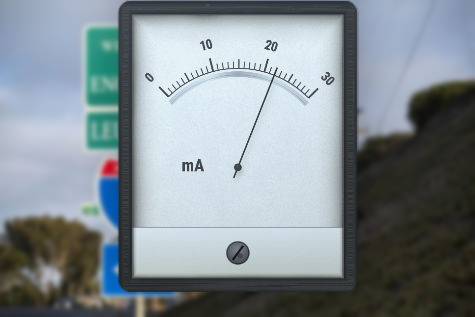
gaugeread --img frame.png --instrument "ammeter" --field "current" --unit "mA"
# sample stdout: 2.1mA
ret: 22mA
